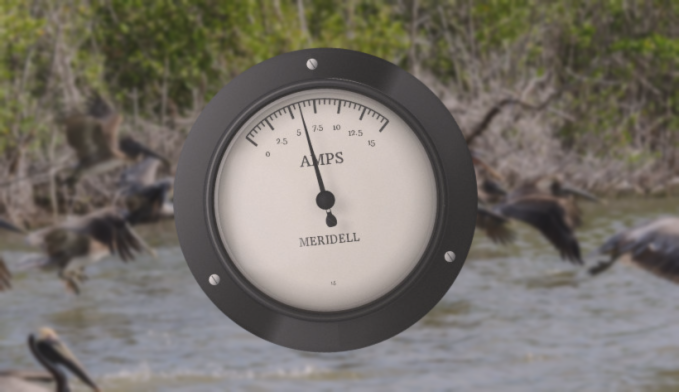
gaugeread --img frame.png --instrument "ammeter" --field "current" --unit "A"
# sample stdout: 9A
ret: 6A
